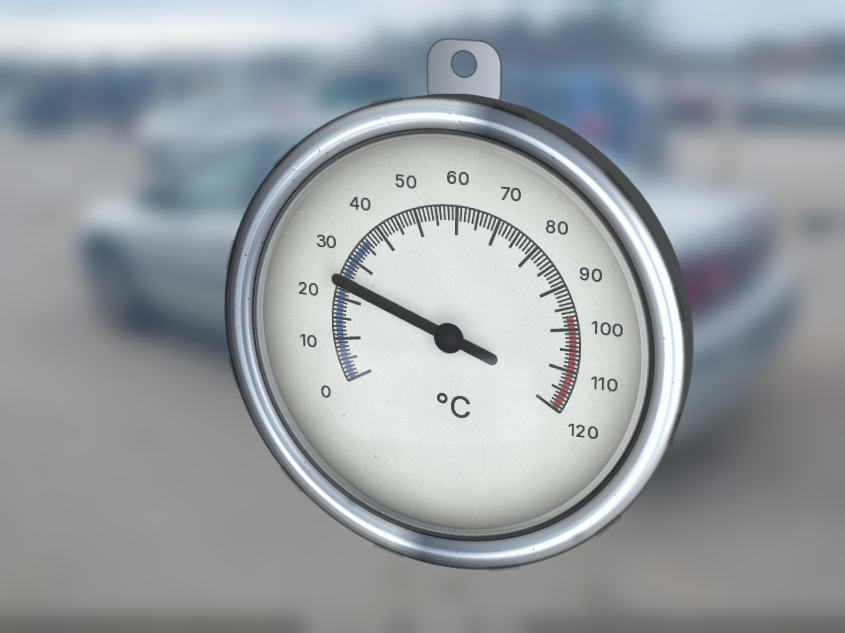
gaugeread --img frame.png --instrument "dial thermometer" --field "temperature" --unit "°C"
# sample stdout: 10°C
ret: 25°C
